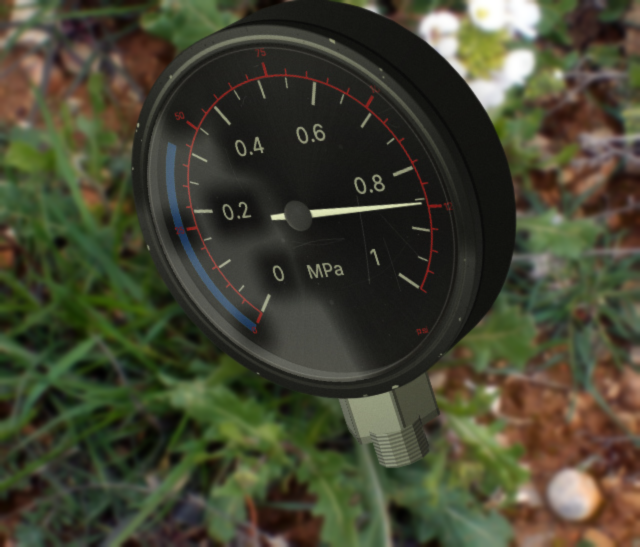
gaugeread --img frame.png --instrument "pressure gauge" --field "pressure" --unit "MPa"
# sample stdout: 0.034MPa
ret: 0.85MPa
